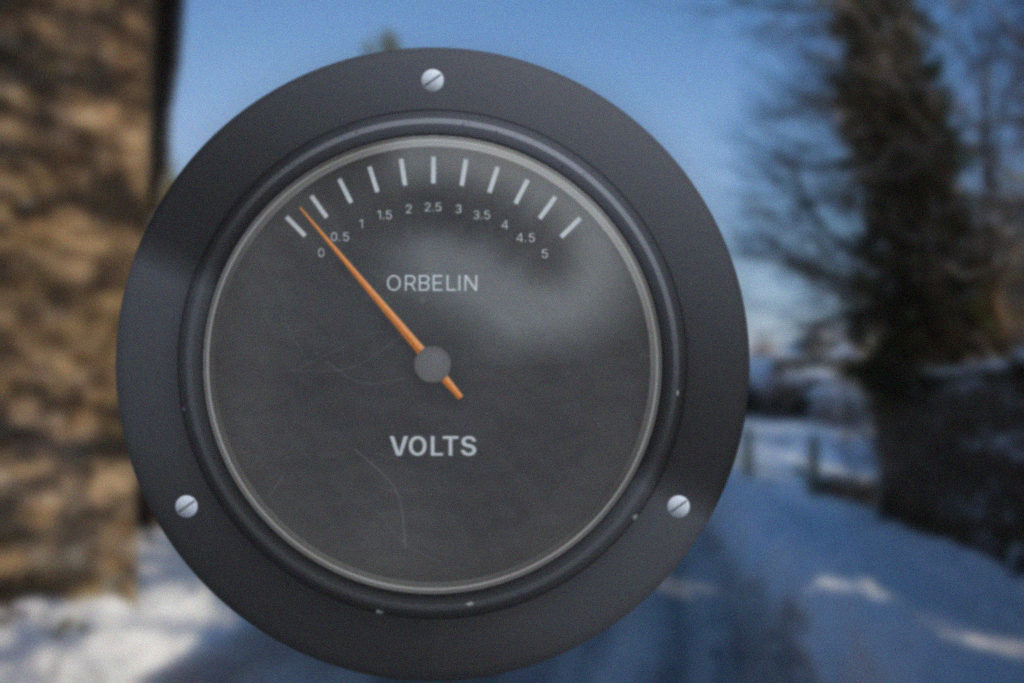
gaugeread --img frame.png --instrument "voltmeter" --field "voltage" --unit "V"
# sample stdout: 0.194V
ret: 0.25V
